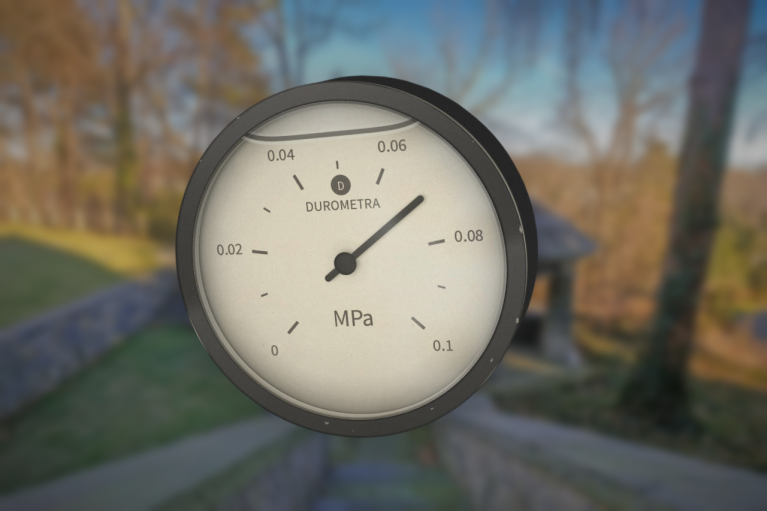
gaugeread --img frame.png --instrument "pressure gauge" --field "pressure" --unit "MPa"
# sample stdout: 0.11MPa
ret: 0.07MPa
